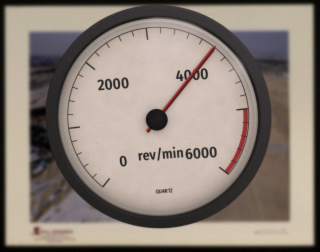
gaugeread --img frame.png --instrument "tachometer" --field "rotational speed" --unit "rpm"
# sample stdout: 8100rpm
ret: 4000rpm
